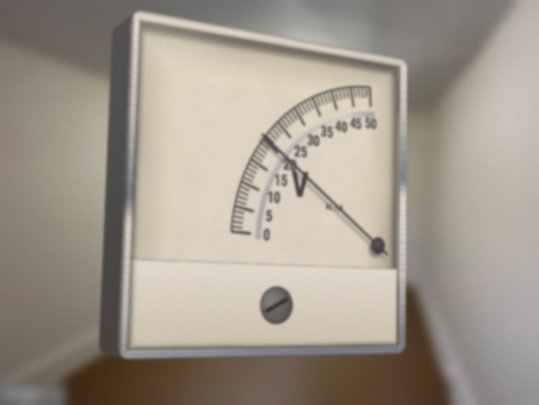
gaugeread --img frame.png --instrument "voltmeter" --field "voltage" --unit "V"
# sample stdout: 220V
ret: 20V
